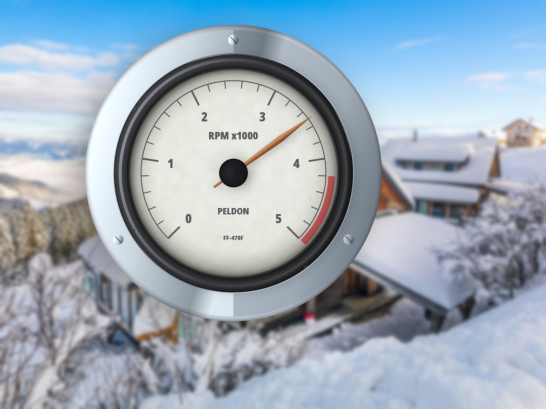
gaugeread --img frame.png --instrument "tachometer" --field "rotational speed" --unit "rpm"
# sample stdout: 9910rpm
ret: 3500rpm
